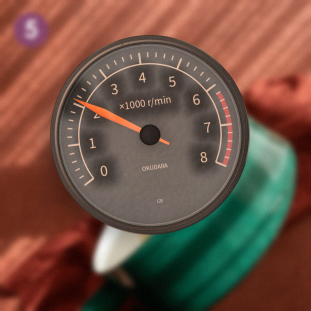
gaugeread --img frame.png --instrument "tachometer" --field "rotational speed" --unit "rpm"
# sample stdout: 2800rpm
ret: 2100rpm
